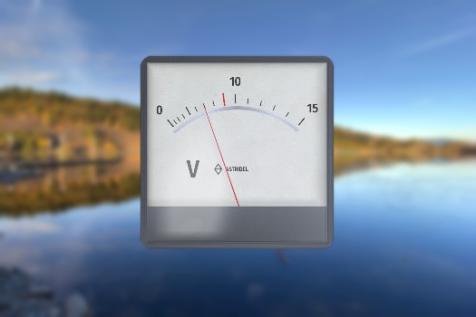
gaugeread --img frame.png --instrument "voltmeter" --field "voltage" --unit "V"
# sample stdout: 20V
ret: 7V
